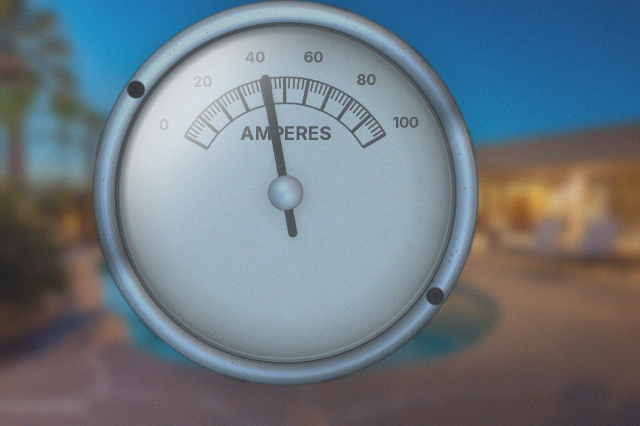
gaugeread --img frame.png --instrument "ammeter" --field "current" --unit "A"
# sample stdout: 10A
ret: 42A
